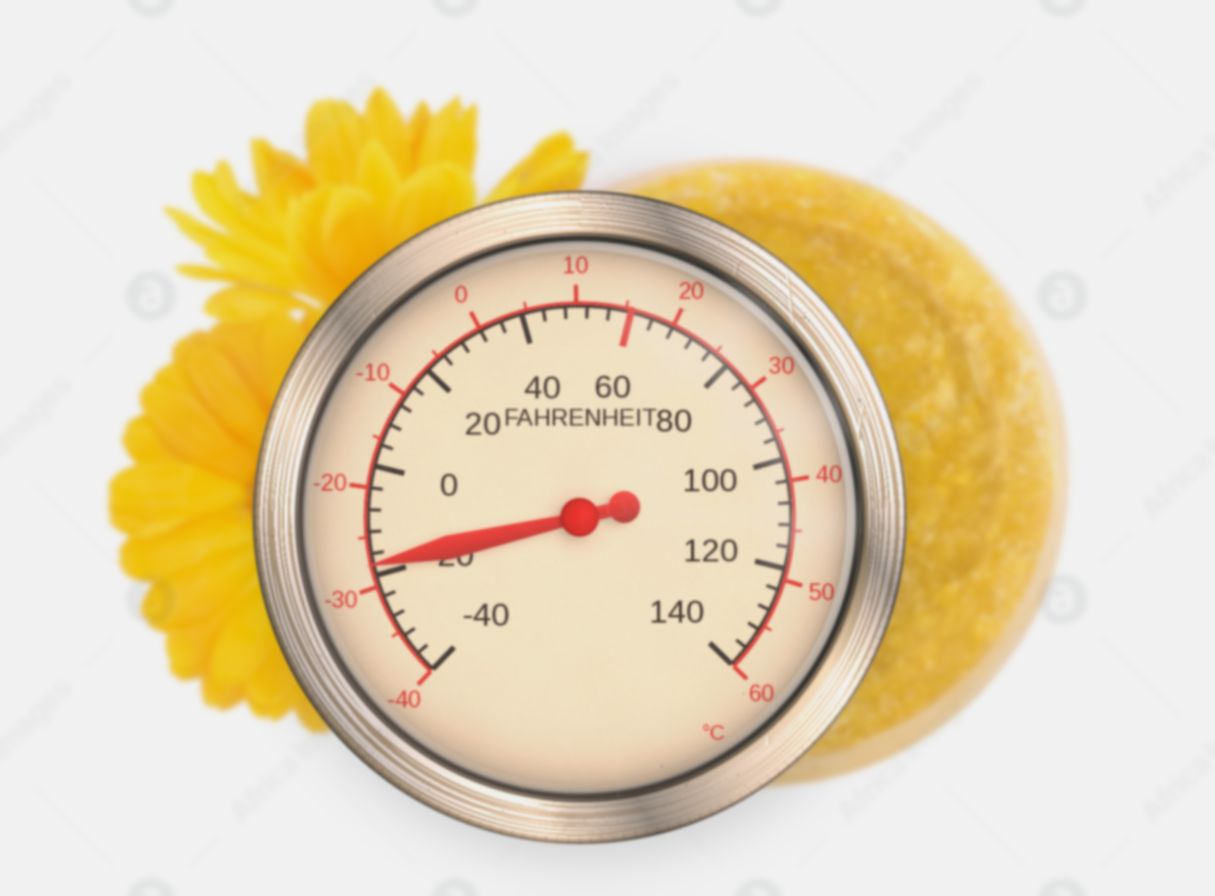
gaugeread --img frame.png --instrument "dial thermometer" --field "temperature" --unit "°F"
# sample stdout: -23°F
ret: -18°F
